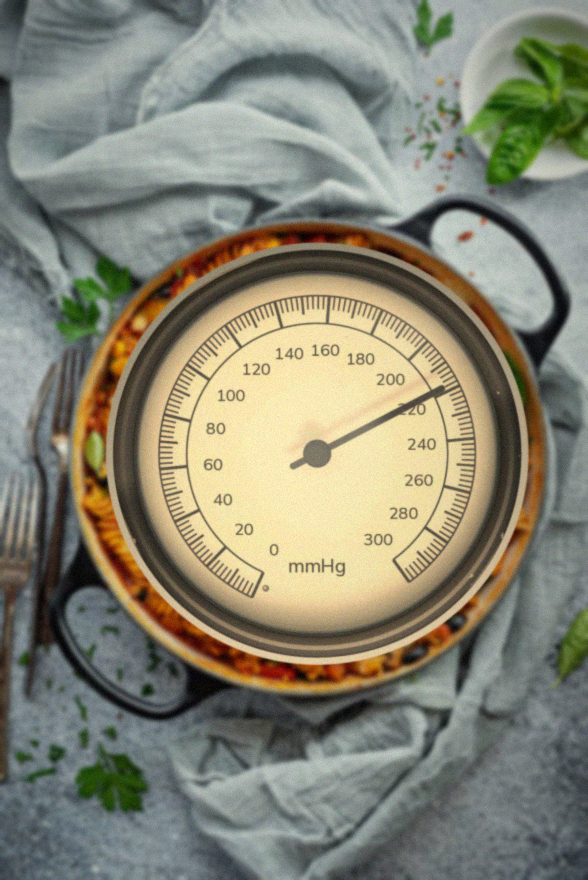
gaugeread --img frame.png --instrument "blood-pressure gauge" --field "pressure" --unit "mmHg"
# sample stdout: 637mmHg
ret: 218mmHg
